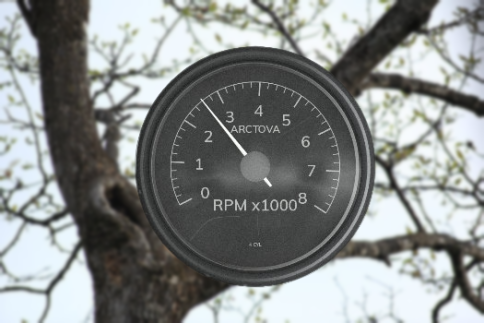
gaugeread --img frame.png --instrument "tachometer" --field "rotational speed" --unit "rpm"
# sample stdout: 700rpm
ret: 2600rpm
